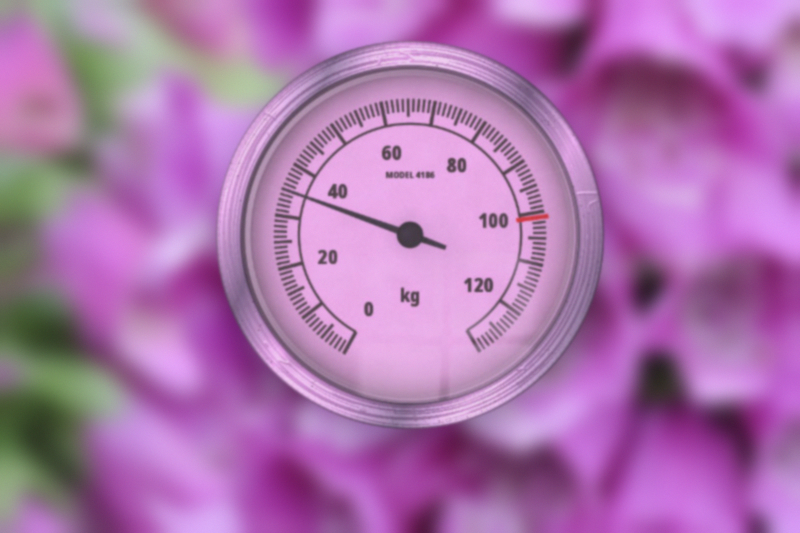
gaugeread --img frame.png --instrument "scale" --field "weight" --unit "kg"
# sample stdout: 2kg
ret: 35kg
